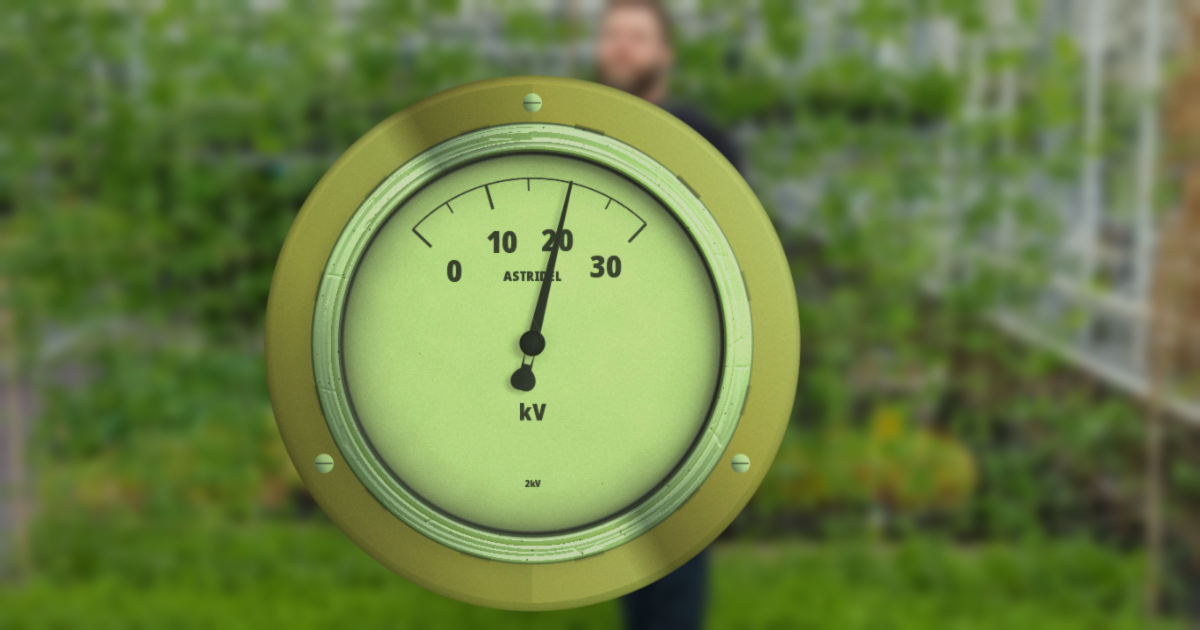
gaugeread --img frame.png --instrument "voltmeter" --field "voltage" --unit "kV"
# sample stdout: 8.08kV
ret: 20kV
